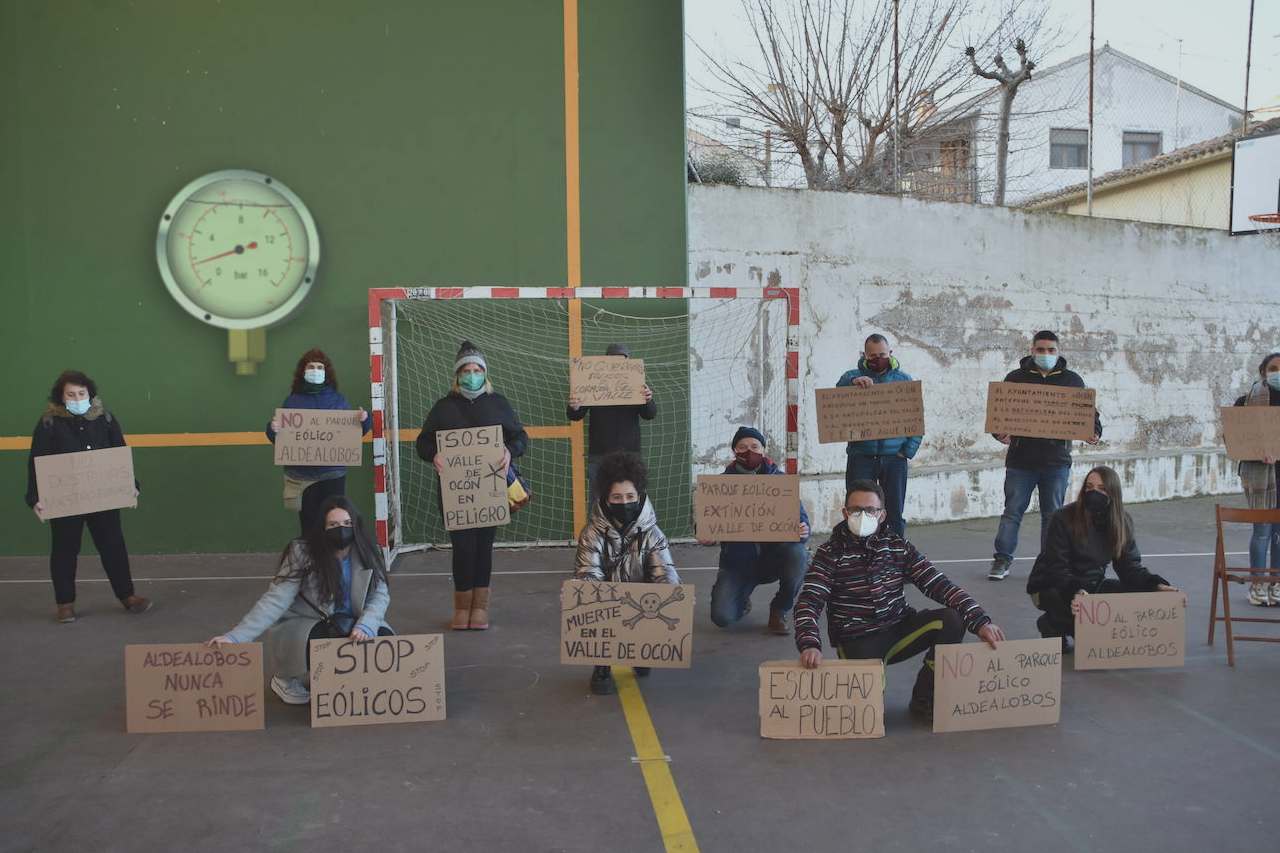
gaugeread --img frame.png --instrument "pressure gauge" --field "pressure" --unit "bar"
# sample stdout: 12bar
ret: 1.5bar
